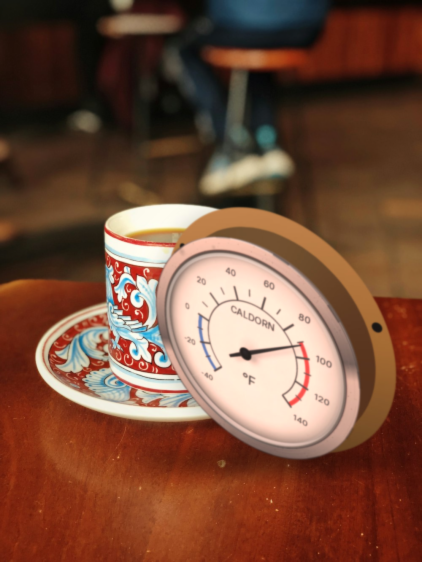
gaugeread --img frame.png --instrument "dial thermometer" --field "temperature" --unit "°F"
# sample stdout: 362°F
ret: 90°F
